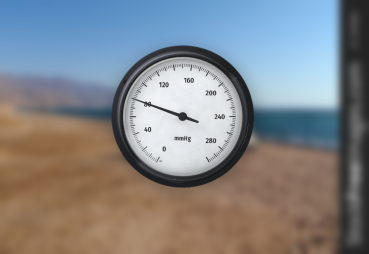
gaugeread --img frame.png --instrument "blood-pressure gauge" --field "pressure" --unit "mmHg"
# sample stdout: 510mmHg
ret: 80mmHg
